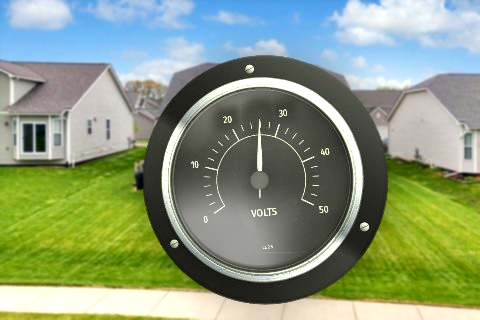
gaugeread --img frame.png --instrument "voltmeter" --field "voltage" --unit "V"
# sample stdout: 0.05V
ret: 26V
